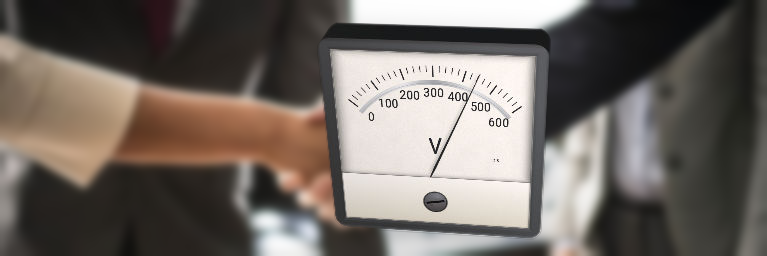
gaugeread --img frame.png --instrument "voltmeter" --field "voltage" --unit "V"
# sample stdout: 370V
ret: 440V
